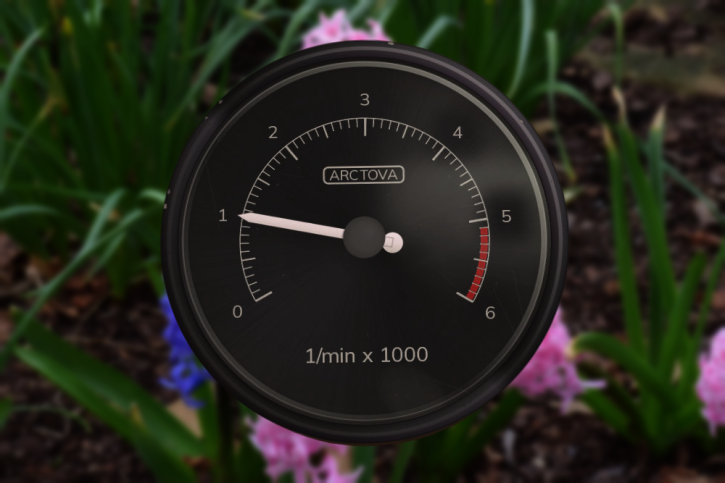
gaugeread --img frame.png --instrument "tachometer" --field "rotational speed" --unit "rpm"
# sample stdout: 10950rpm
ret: 1000rpm
